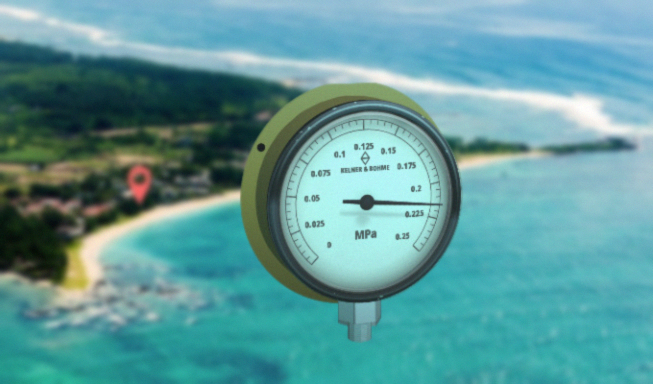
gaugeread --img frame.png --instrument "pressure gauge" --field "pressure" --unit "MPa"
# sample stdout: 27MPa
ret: 0.215MPa
